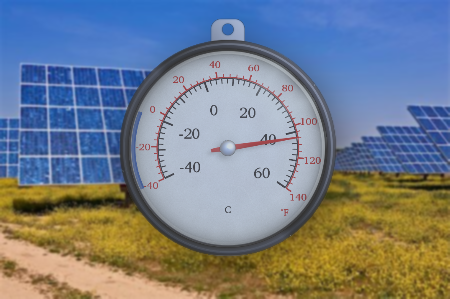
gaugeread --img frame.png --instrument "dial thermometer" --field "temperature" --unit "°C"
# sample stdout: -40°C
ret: 42°C
